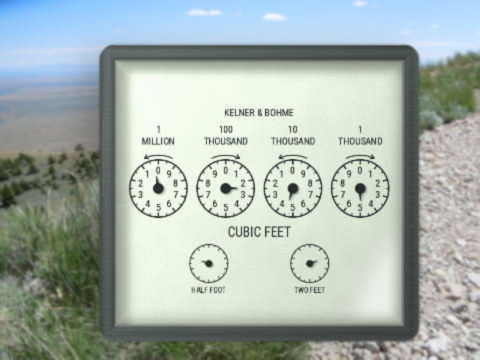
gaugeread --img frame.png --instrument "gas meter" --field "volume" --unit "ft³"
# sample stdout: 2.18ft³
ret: 24500ft³
